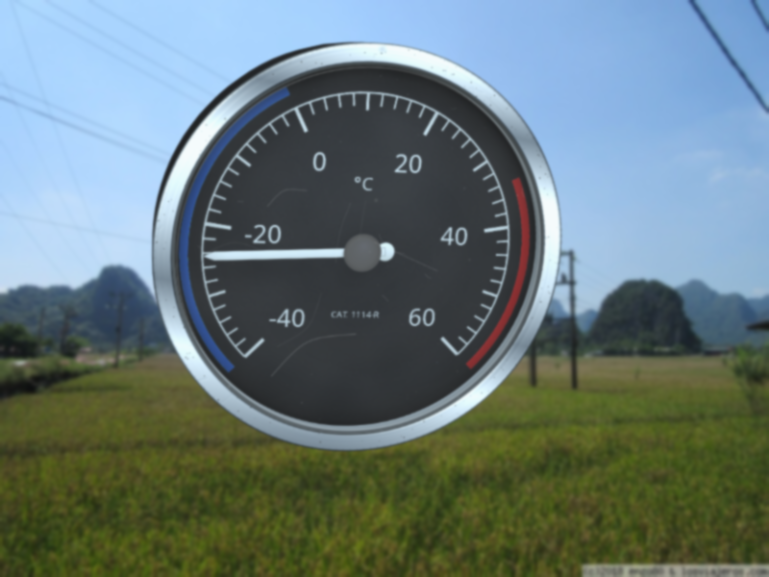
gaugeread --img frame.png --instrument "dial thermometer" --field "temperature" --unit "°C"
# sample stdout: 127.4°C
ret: -24°C
